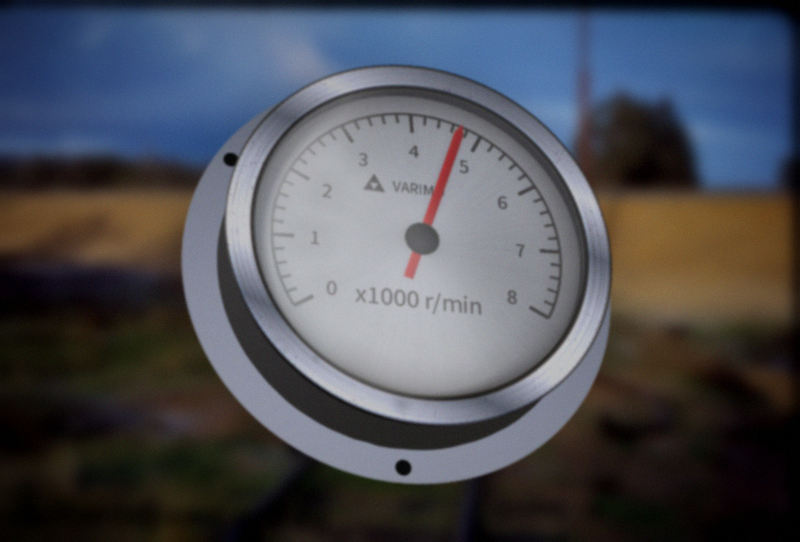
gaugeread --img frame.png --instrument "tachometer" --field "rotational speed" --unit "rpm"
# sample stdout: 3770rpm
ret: 4700rpm
